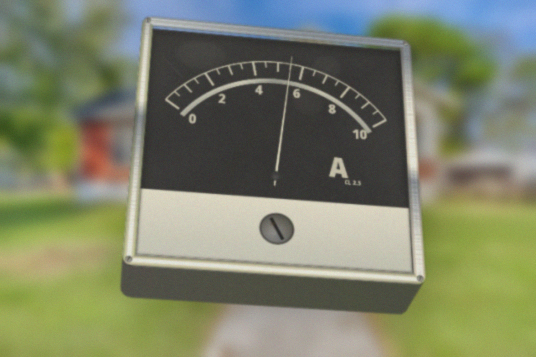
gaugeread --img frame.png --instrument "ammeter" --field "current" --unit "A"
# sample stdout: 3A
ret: 5.5A
